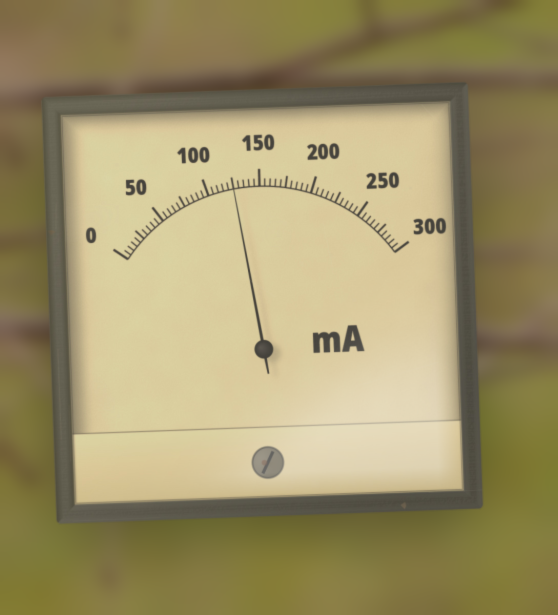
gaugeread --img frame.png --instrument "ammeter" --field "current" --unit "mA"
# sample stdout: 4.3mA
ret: 125mA
